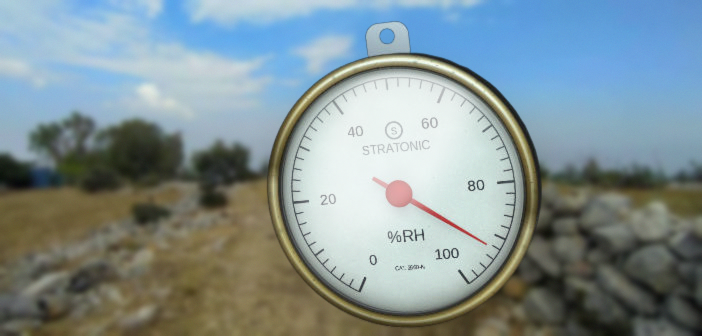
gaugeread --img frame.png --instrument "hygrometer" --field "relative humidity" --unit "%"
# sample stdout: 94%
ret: 92%
